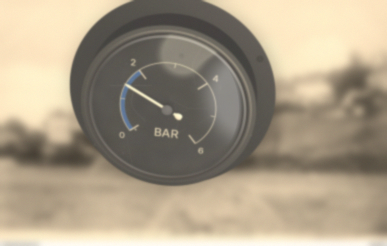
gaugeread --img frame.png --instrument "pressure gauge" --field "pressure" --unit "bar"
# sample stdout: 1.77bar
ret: 1.5bar
